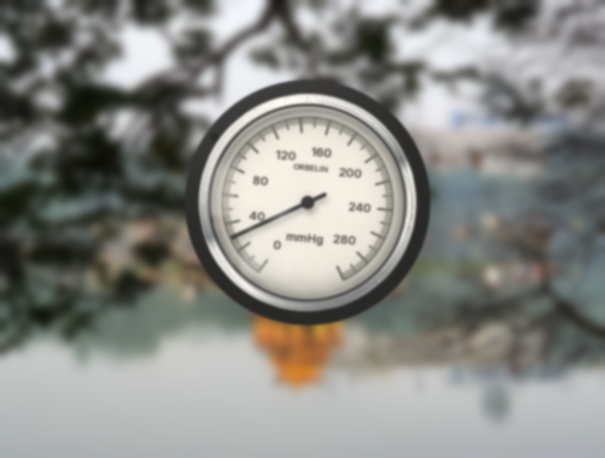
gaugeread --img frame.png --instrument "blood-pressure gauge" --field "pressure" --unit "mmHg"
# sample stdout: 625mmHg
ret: 30mmHg
